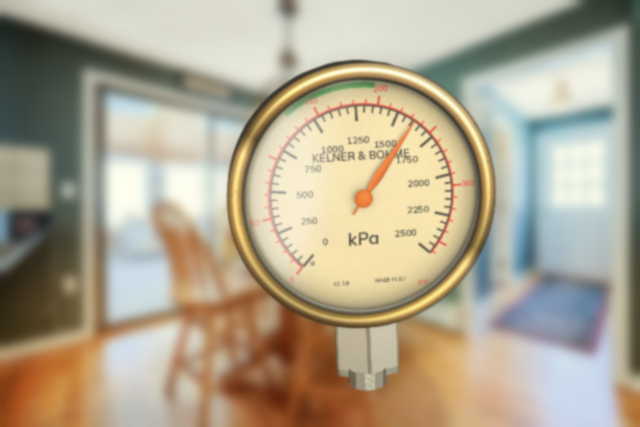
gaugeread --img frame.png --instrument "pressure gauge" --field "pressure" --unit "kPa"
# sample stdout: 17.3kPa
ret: 1600kPa
